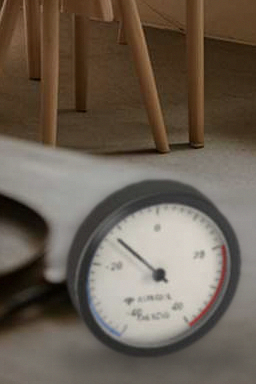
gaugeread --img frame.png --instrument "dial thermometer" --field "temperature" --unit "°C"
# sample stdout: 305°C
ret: -12°C
